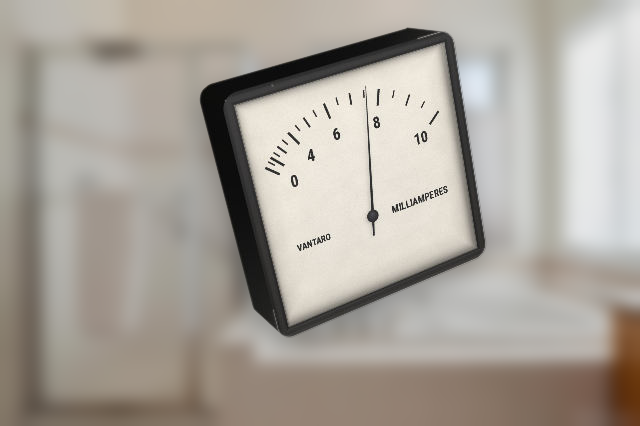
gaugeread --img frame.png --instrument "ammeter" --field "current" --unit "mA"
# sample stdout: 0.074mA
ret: 7.5mA
